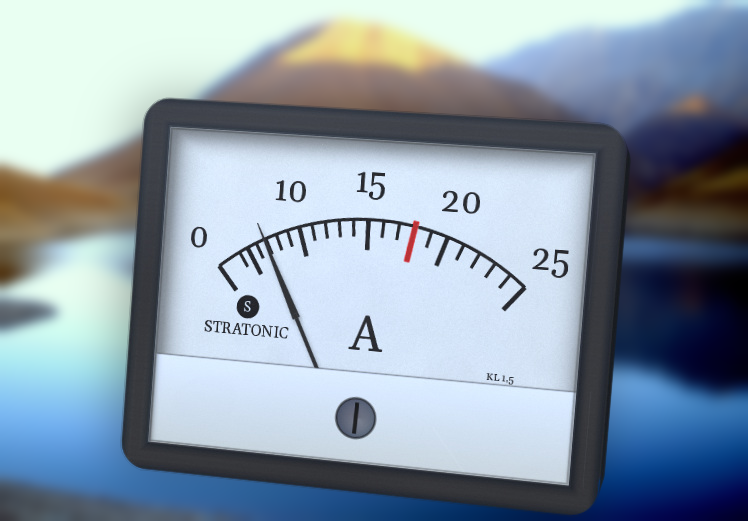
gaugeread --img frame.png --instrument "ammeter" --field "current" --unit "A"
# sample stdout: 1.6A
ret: 7A
